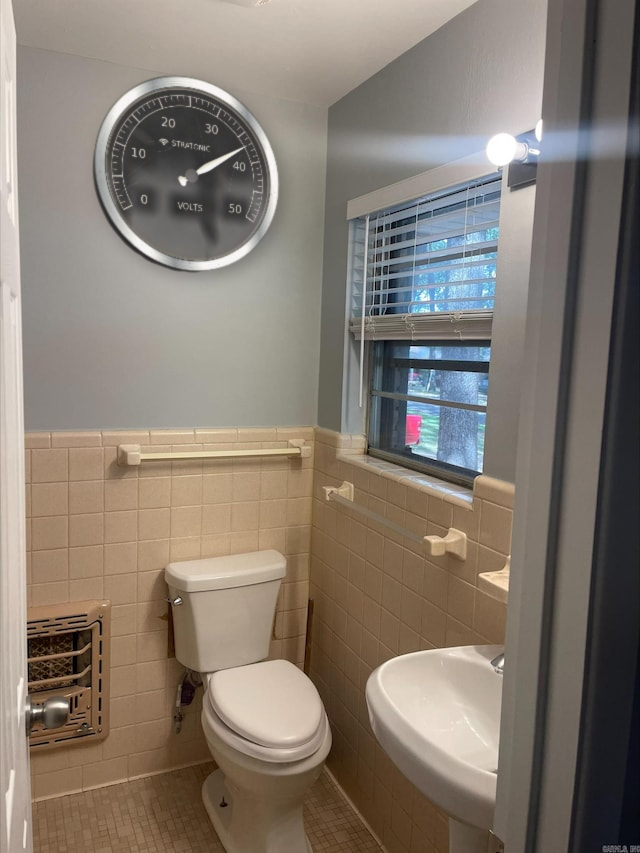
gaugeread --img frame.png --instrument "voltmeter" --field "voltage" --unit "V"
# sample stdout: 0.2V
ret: 37V
